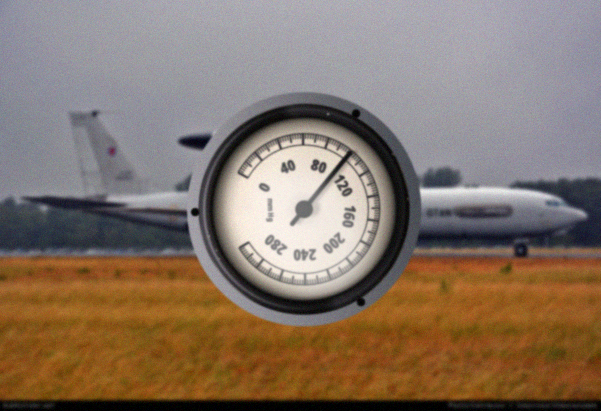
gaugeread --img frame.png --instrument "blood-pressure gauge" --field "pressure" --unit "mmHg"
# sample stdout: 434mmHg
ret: 100mmHg
